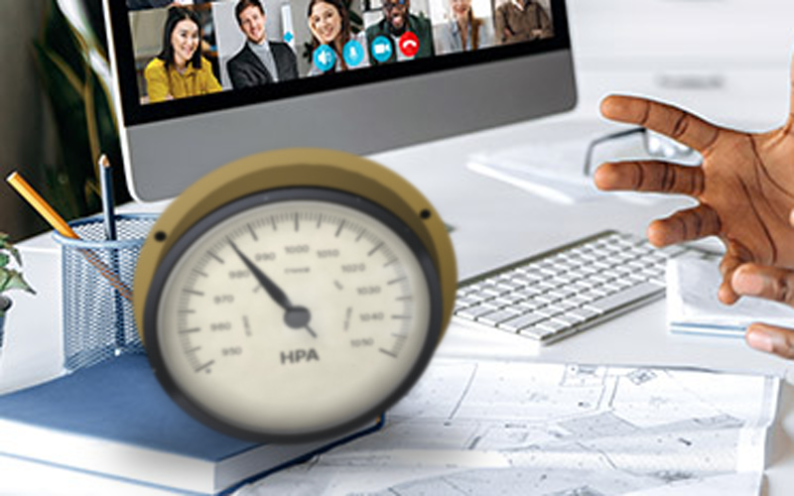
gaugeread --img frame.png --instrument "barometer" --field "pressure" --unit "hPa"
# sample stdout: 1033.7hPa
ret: 985hPa
